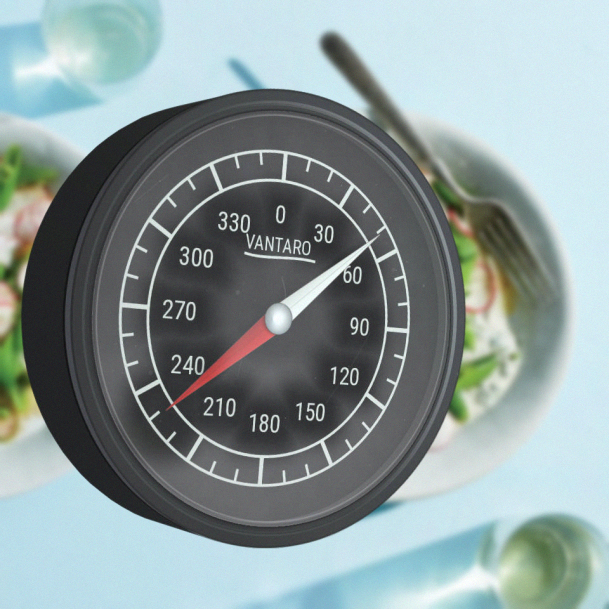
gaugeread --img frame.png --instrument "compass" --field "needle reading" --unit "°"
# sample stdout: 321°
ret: 230°
